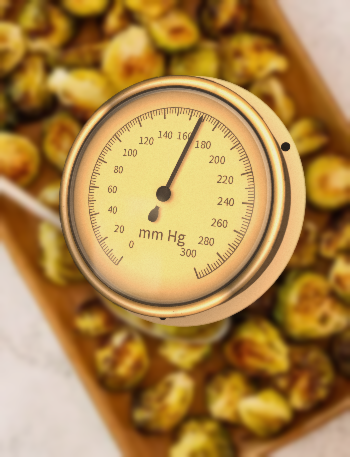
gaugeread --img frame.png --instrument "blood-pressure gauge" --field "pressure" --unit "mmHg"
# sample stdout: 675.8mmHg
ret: 170mmHg
